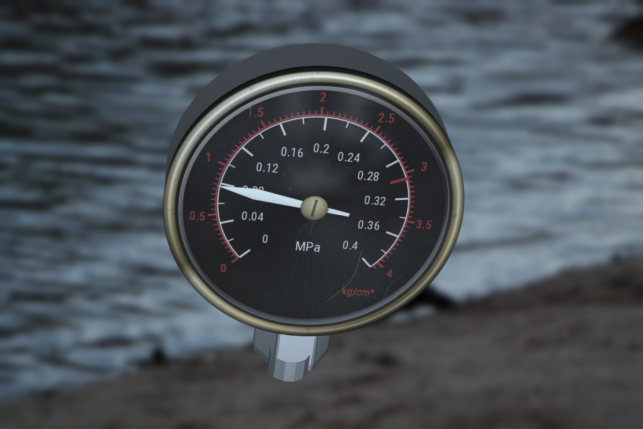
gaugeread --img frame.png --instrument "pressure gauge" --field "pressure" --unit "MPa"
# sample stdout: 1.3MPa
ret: 0.08MPa
